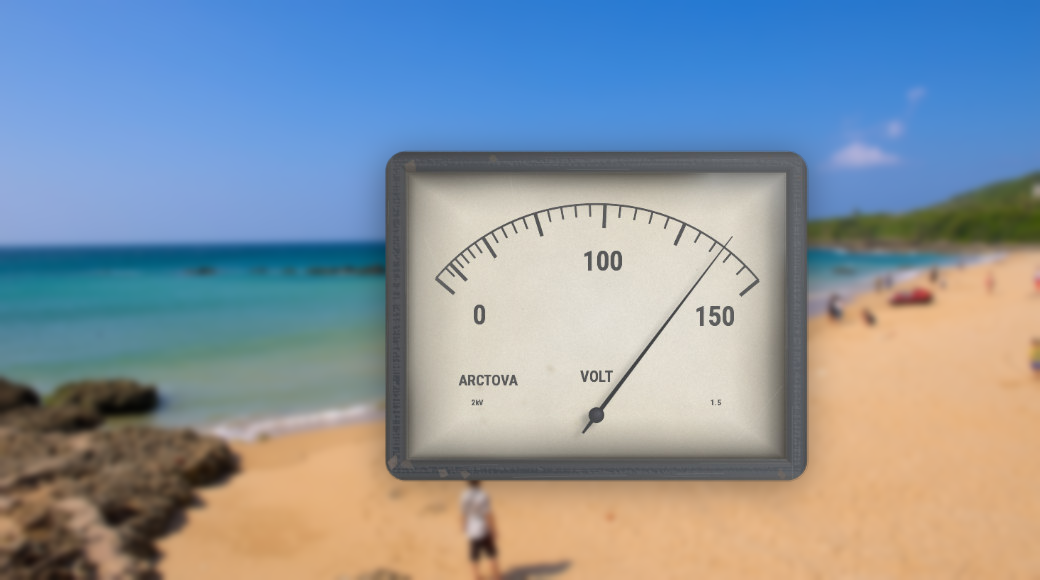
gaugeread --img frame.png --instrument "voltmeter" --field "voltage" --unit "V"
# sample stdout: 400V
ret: 137.5V
